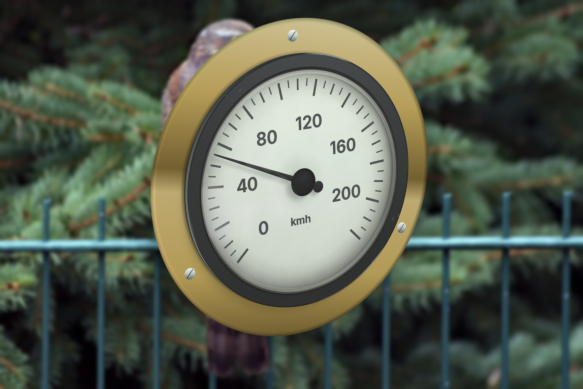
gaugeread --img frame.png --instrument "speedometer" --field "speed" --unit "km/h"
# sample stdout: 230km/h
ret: 55km/h
